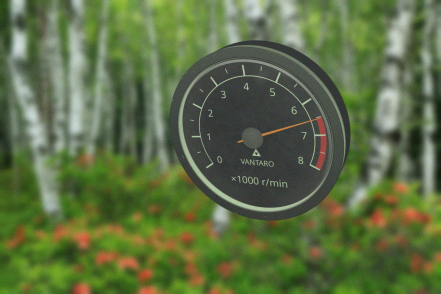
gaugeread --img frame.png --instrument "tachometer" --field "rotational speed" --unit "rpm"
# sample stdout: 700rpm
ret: 6500rpm
